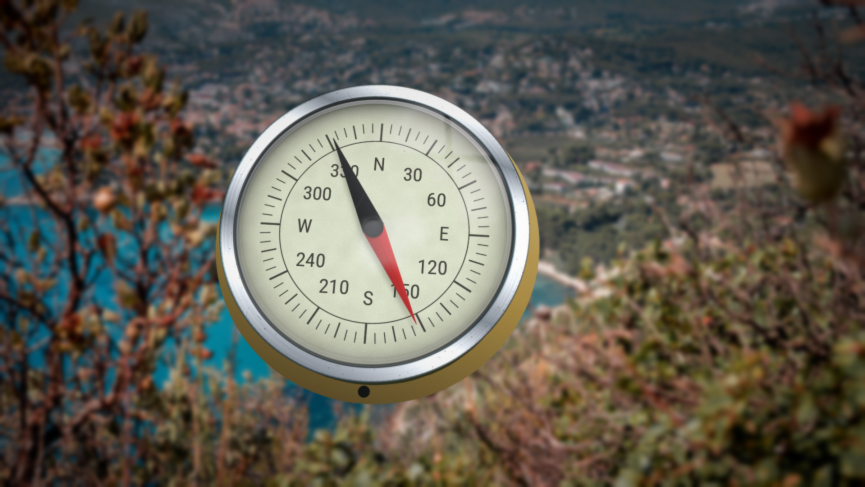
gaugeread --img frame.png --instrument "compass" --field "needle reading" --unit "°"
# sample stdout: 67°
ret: 152.5°
